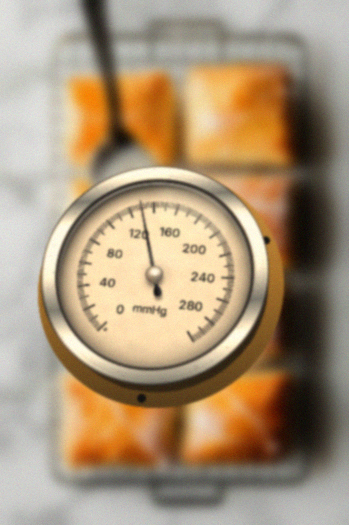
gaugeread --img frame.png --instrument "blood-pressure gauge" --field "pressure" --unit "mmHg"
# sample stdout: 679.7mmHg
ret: 130mmHg
